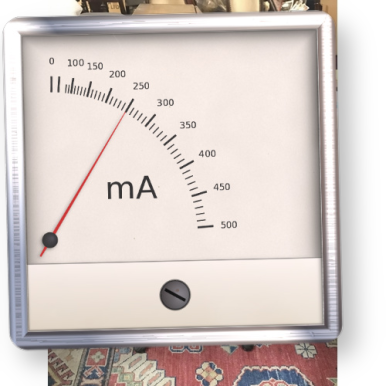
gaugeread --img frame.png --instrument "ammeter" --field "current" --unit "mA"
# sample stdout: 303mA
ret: 250mA
